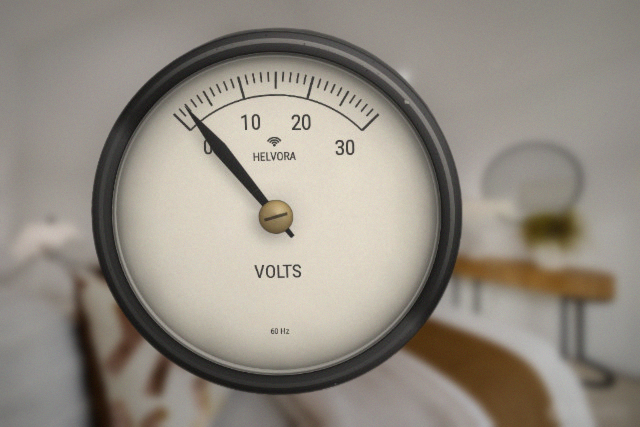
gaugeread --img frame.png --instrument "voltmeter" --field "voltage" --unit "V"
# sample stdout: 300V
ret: 2V
